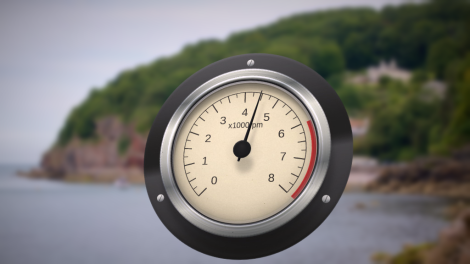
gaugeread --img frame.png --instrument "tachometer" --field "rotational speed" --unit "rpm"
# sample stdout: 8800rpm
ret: 4500rpm
